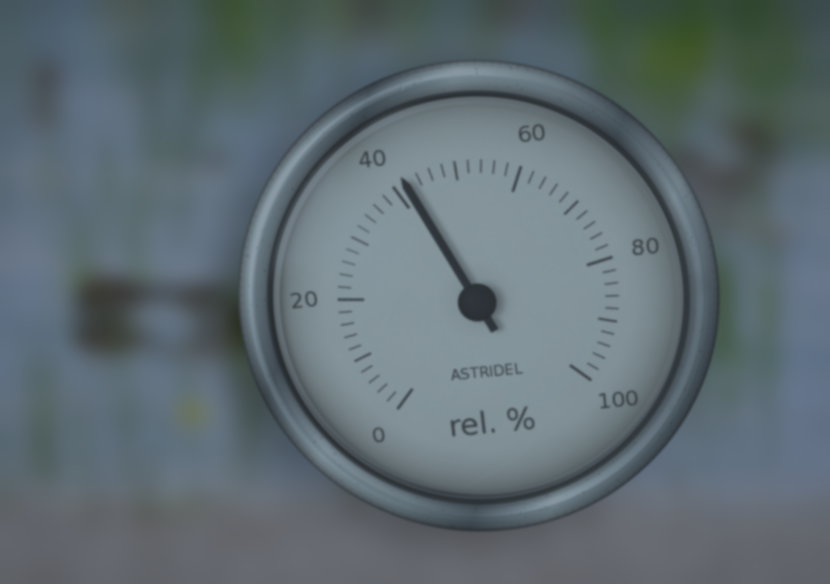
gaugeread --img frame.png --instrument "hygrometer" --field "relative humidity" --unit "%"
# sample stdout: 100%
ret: 42%
